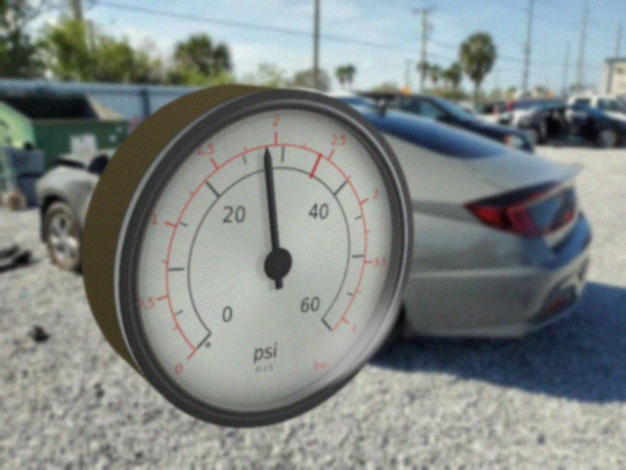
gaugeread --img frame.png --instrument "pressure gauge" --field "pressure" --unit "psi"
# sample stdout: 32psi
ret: 27.5psi
